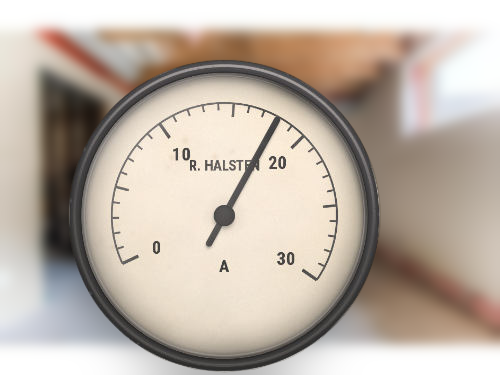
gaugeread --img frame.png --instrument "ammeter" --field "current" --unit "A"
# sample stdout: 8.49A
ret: 18A
